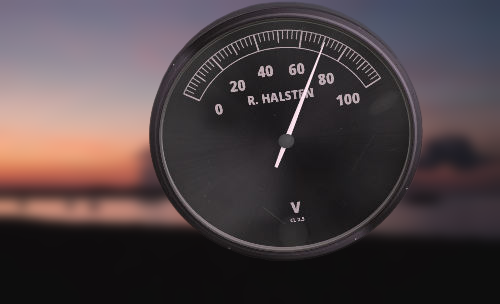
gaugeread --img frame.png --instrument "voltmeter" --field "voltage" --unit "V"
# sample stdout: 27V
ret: 70V
